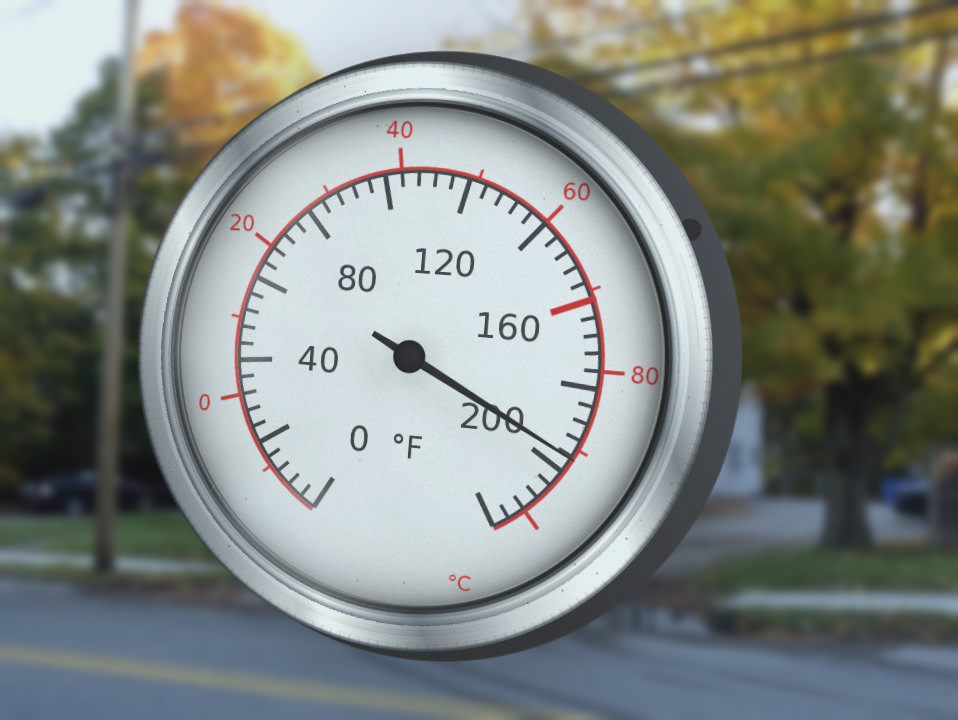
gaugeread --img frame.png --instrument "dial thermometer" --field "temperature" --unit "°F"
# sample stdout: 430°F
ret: 196°F
